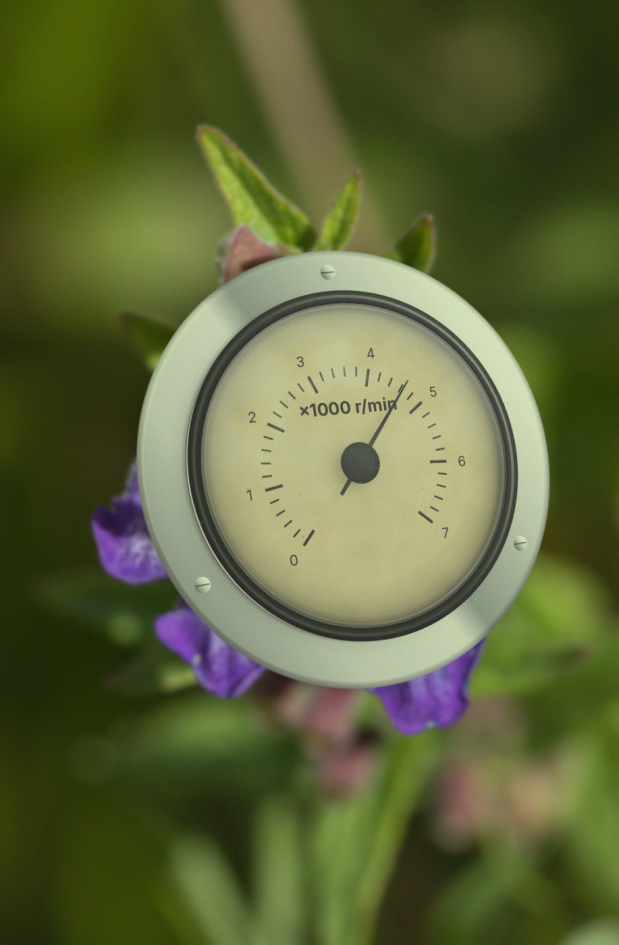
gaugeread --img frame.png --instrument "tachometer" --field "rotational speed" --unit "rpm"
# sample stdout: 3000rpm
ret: 4600rpm
